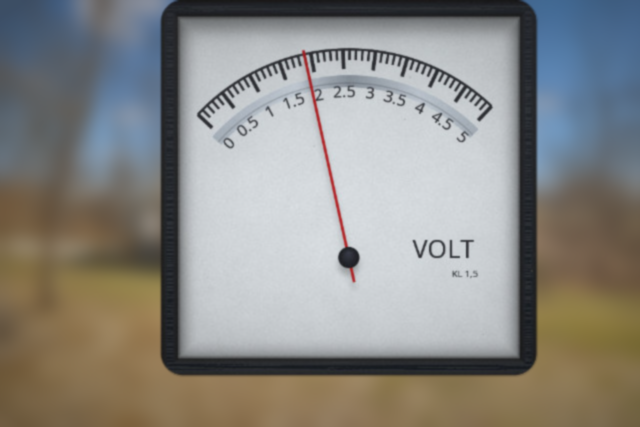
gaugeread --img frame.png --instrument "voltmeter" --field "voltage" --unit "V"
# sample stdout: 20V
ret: 1.9V
